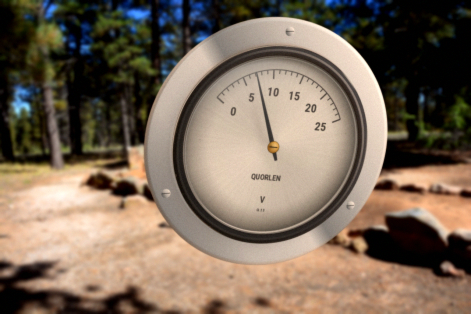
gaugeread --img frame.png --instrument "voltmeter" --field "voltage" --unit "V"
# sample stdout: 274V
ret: 7V
